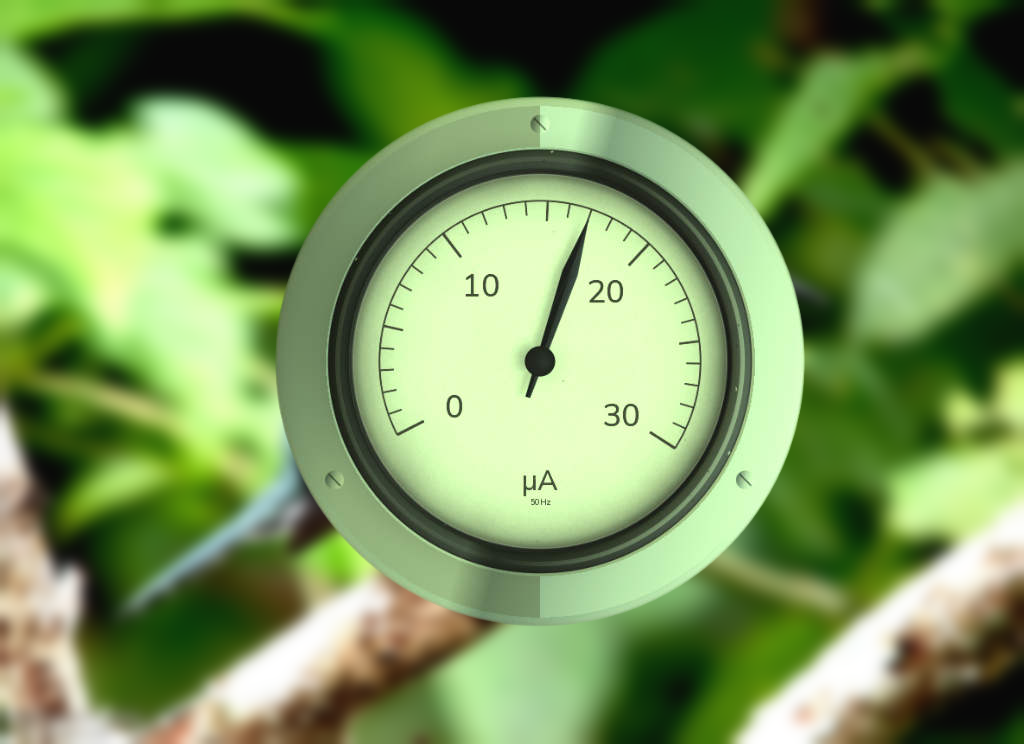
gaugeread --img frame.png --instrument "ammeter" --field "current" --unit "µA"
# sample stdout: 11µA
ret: 17µA
